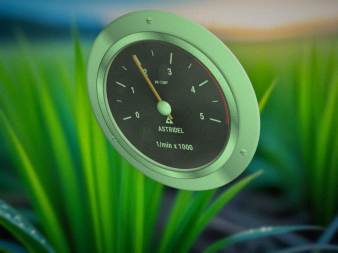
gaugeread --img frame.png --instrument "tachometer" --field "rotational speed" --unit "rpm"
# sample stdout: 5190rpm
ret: 2000rpm
